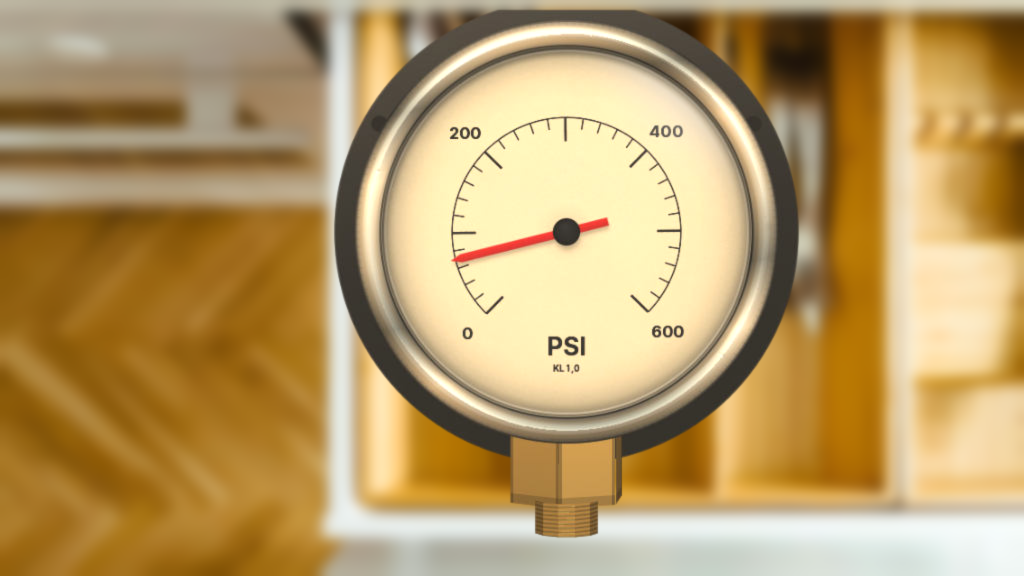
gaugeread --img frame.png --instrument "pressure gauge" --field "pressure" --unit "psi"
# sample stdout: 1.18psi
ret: 70psi
